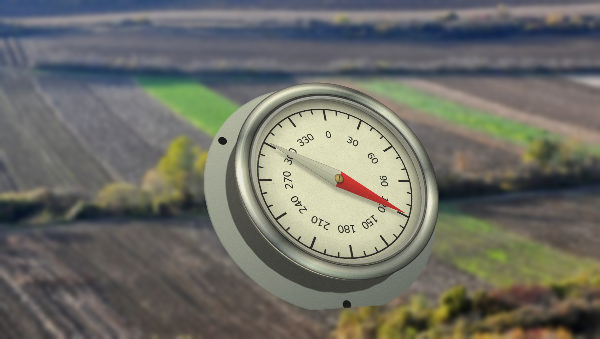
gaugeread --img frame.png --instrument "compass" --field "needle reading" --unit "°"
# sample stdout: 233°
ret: 120°
